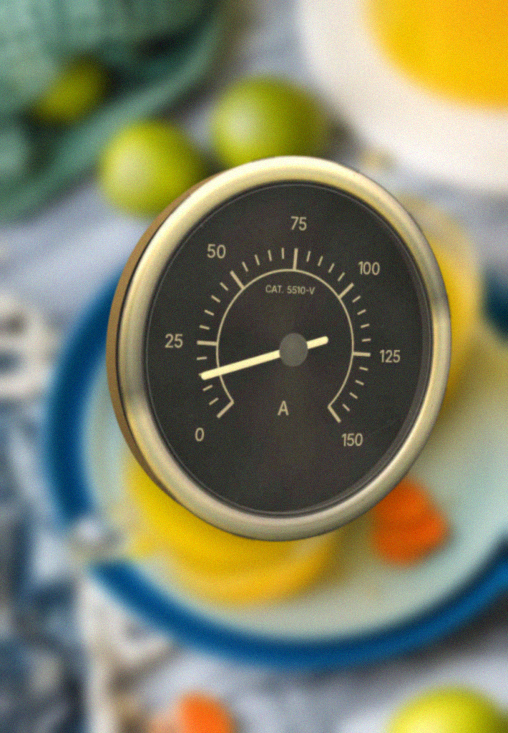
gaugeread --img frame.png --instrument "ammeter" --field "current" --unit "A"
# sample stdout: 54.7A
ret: 15A
